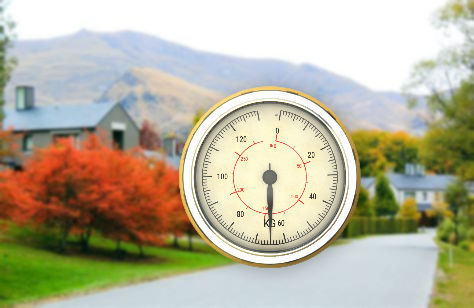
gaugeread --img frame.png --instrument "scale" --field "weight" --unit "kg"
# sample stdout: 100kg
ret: 65kg
